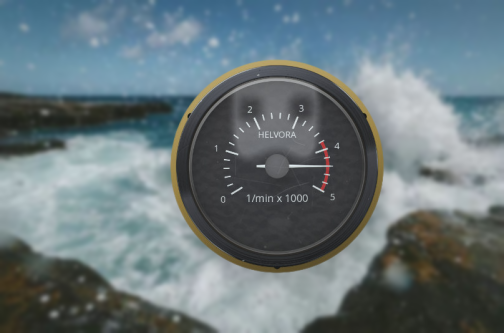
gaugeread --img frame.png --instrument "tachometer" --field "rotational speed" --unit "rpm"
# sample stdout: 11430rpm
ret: 4400rpm
